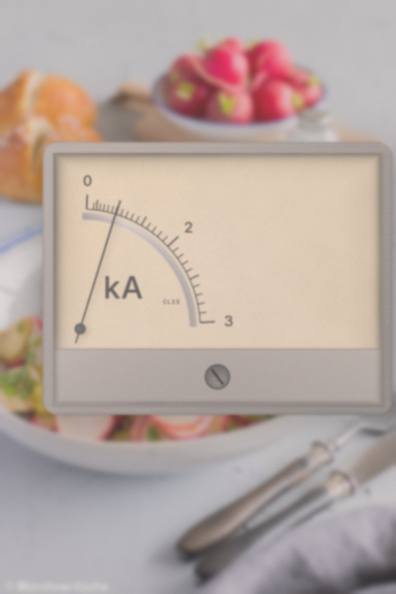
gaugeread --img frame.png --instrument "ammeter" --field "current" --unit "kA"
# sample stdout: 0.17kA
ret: 1kA
